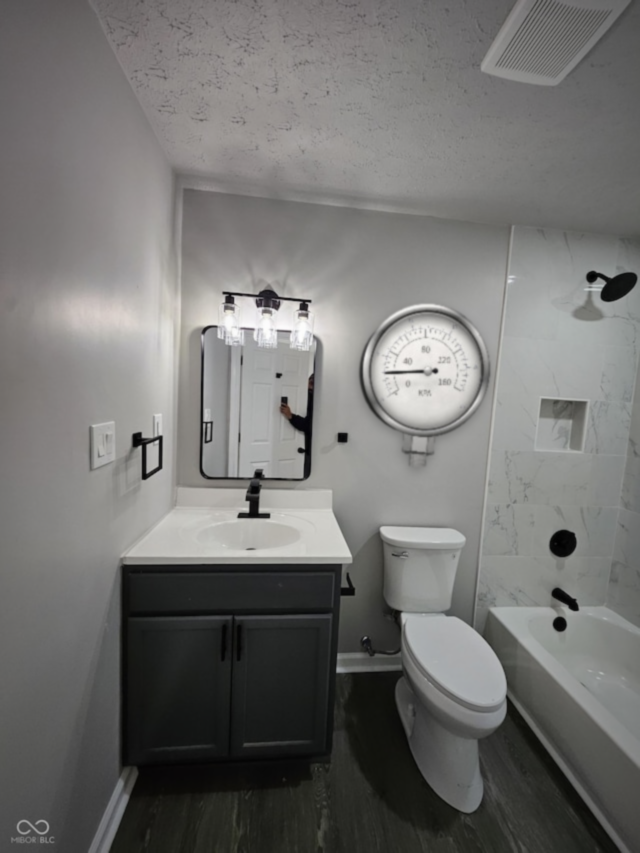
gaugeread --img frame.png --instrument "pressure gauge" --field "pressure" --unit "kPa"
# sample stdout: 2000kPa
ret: 20kPa
